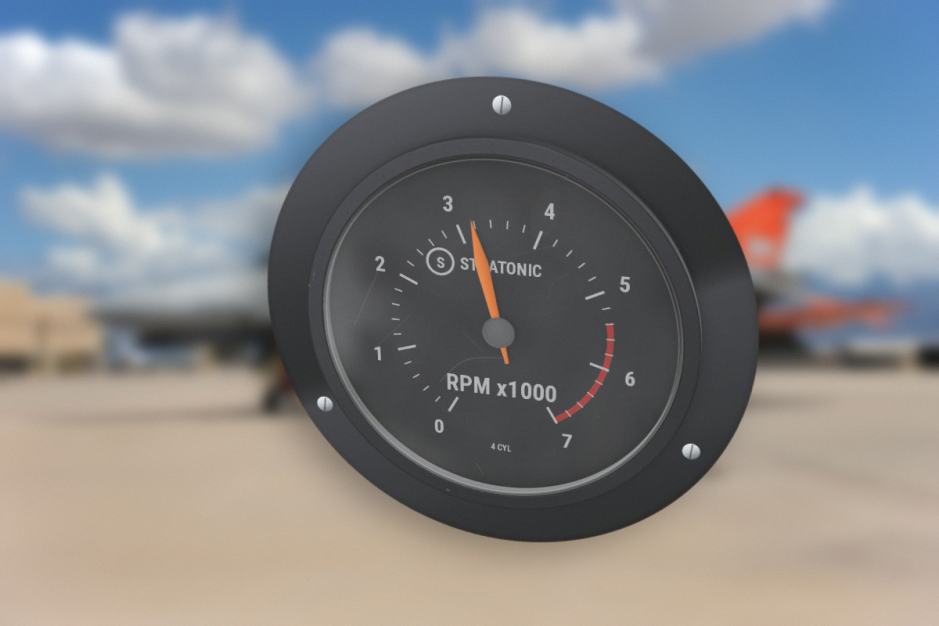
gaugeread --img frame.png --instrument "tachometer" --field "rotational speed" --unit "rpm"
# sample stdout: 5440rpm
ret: 3200rpm
